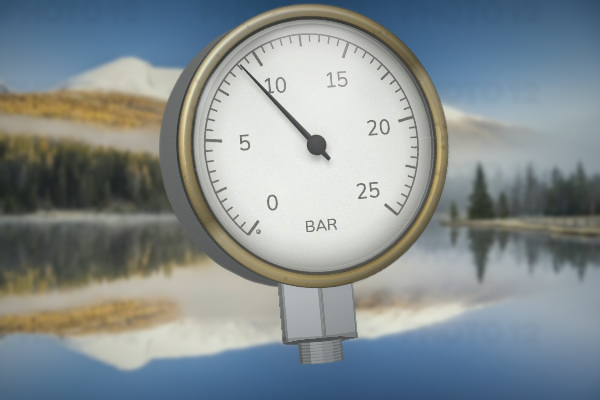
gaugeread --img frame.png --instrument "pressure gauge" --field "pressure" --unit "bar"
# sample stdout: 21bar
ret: 9bar
